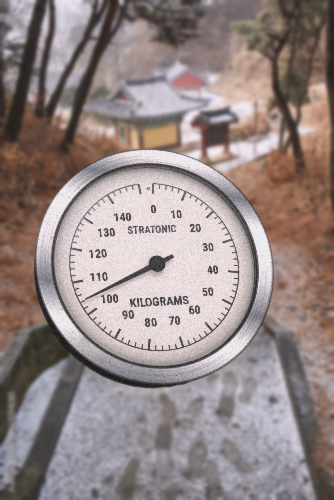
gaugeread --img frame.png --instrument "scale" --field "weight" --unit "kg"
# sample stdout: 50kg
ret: 104kg
